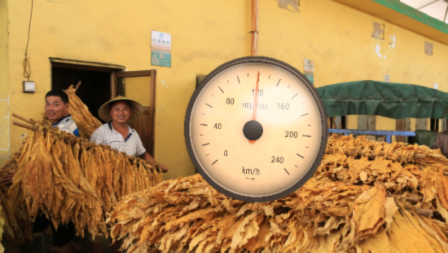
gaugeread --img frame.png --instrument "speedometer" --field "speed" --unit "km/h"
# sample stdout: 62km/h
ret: 120km/h
